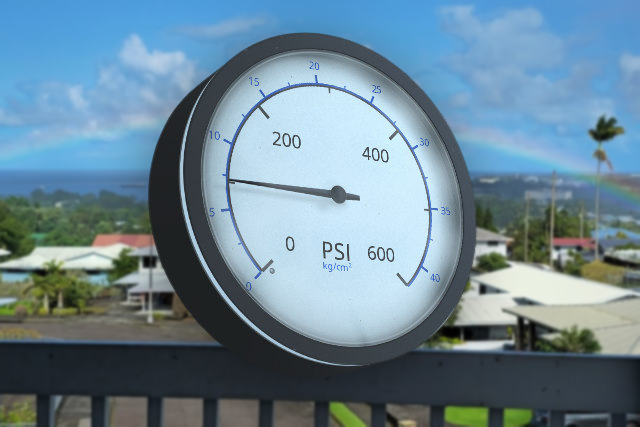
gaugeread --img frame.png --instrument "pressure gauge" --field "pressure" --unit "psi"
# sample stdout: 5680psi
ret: 100psi
